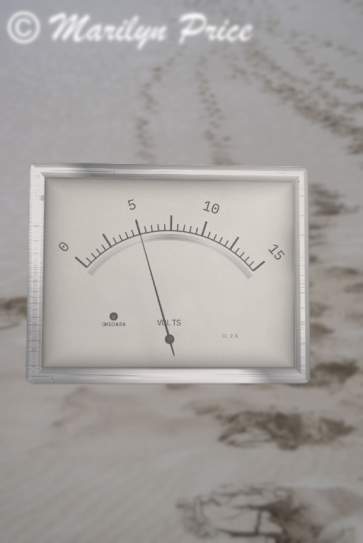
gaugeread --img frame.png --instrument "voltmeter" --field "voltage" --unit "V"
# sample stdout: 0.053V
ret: 5V
